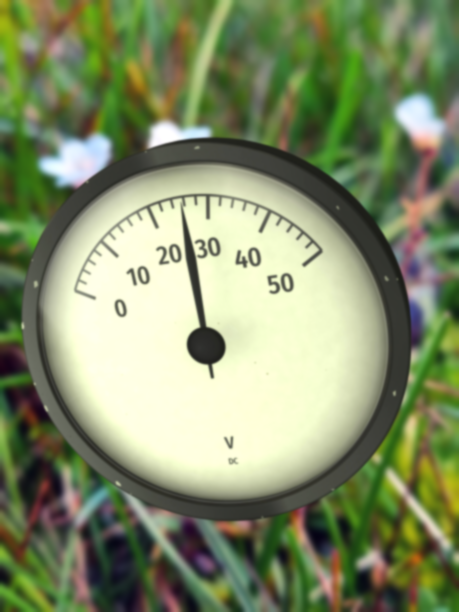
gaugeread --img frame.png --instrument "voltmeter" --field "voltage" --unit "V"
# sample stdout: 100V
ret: 26V
